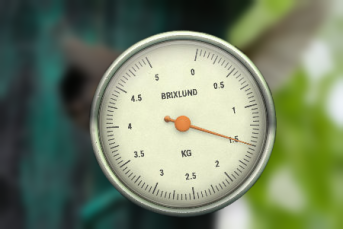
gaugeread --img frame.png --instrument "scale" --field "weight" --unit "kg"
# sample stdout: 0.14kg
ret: 1.5kg
